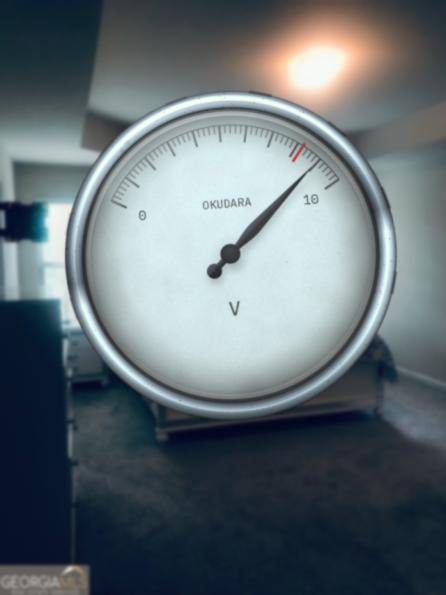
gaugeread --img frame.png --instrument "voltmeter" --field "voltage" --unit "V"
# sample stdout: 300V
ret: 9V
